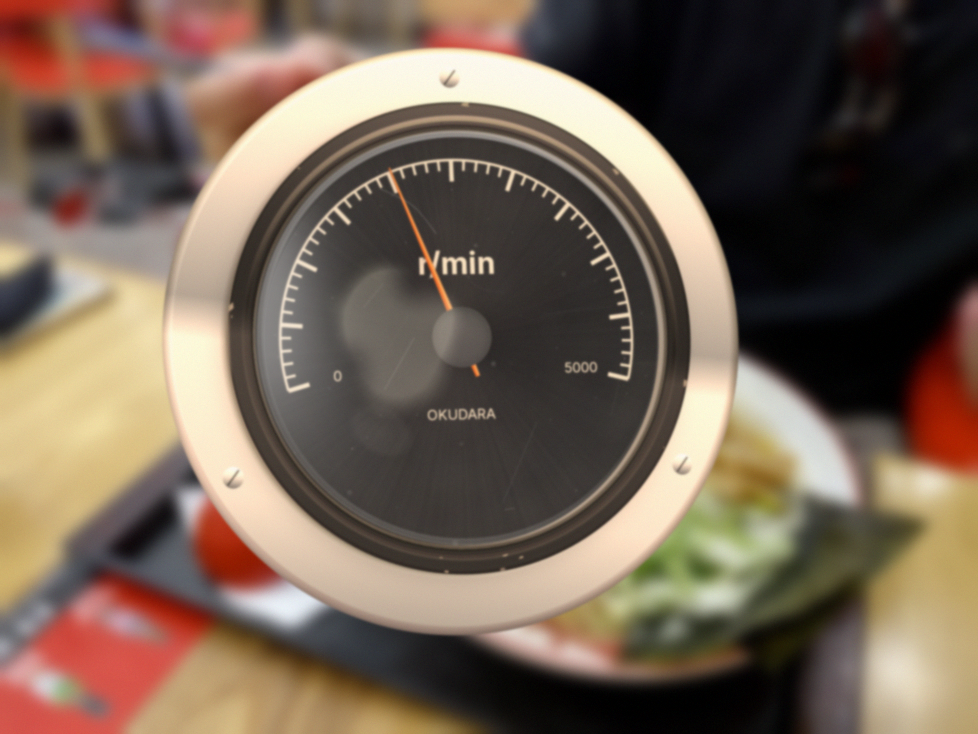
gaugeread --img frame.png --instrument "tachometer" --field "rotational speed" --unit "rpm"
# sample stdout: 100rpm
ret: 2000rpm
